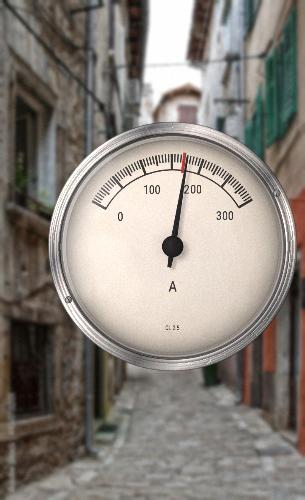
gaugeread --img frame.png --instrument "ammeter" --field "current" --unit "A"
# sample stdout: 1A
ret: 175A
